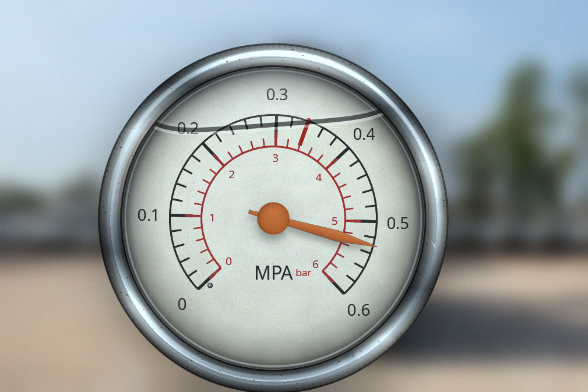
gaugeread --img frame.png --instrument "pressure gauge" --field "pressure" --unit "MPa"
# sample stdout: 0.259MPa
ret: 0.53MPa
